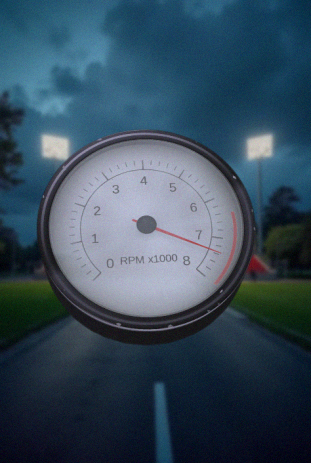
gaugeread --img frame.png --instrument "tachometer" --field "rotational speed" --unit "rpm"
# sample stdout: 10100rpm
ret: 7400rpm
